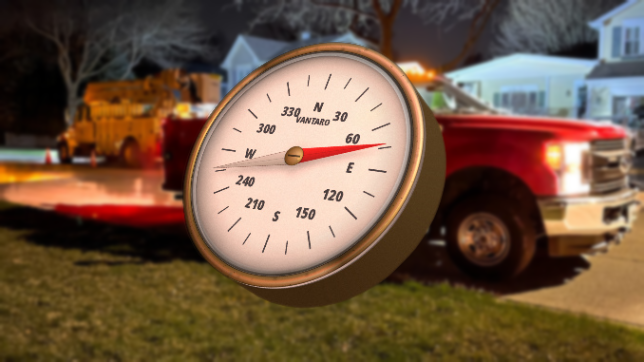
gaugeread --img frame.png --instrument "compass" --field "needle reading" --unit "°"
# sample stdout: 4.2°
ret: 75°
